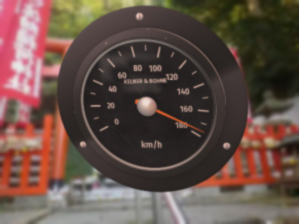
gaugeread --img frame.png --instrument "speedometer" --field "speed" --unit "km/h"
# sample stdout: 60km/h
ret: 175km/h
